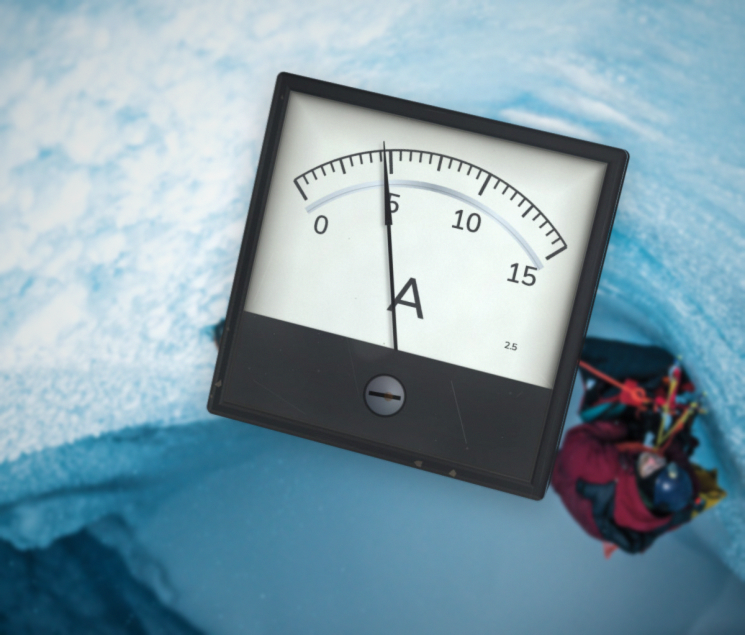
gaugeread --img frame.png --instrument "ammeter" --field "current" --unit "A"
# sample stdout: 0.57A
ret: 4.75A
